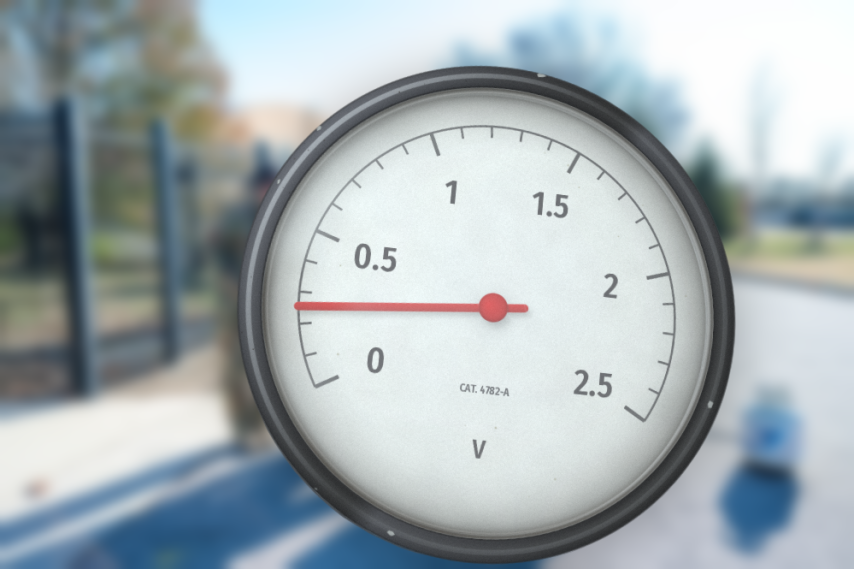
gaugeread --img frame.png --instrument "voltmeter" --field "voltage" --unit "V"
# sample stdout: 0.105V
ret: 0.25V
